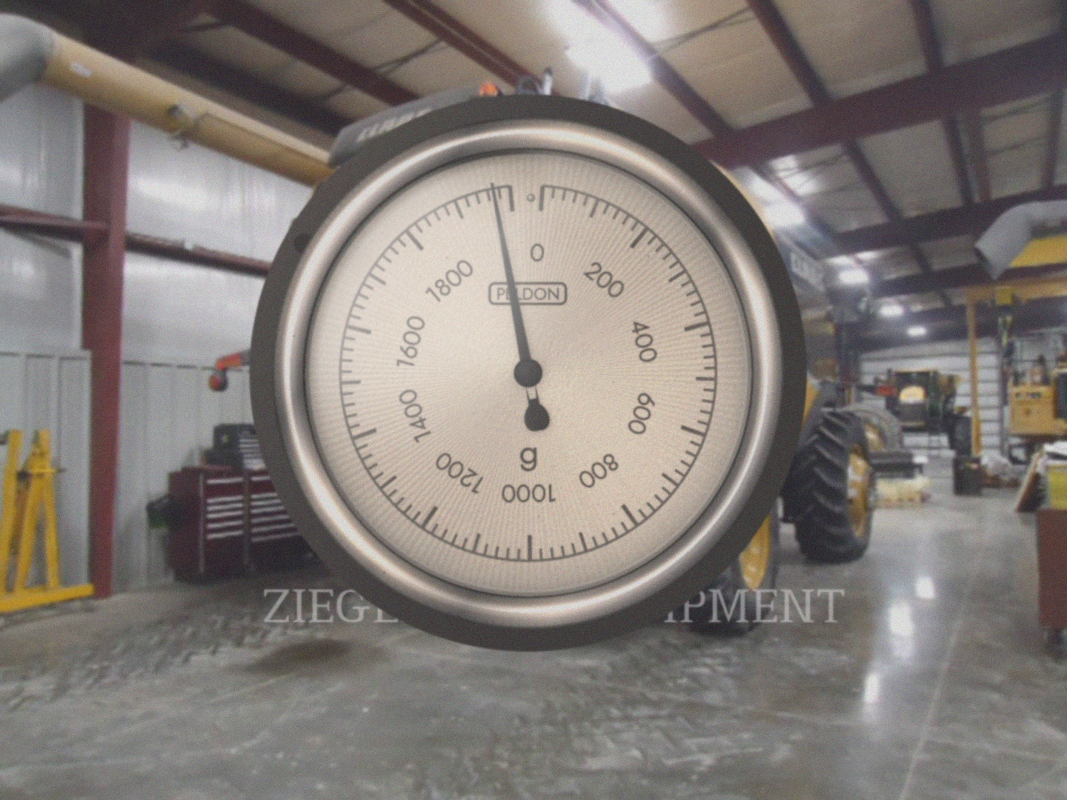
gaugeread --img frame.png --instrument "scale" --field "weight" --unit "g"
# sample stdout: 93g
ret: 1970g
